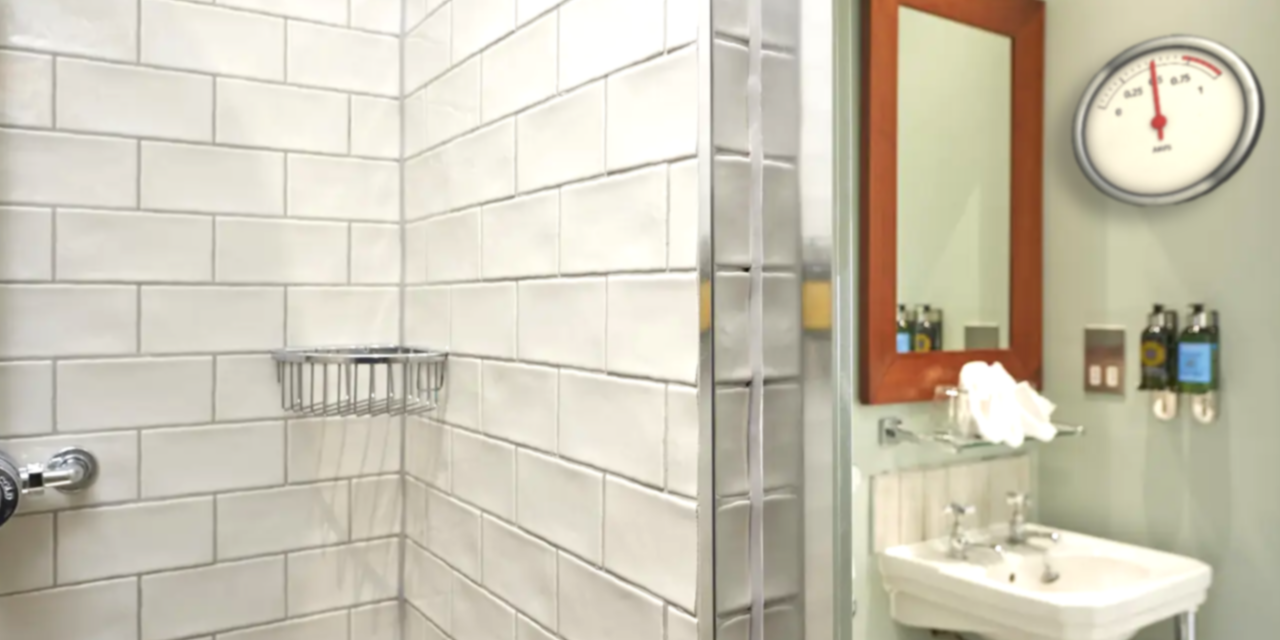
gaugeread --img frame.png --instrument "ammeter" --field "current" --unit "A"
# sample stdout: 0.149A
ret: 0.5A
